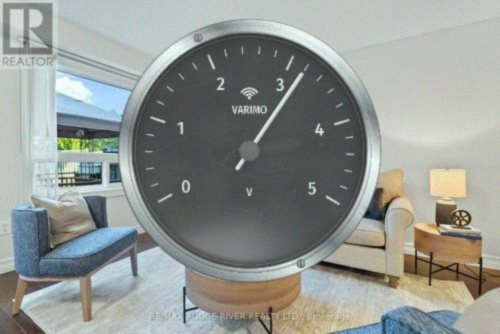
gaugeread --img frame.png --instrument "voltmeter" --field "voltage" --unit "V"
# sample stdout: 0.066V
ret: 3.2V
